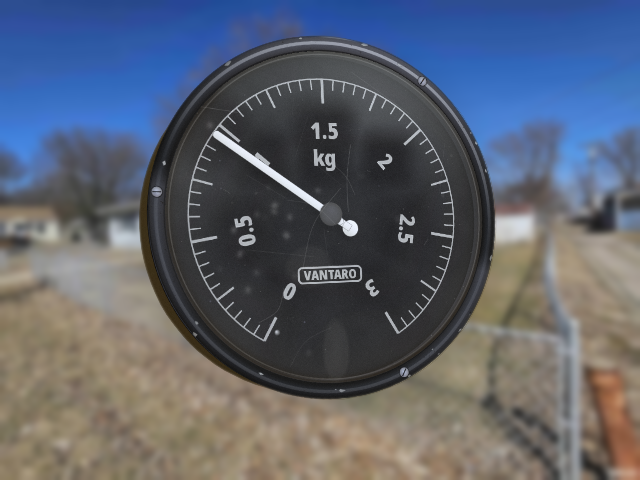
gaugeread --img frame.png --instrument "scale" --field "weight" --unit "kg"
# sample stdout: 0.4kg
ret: 0.95kg
